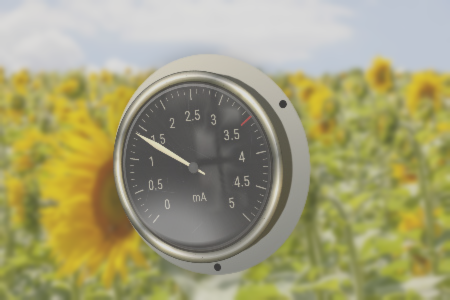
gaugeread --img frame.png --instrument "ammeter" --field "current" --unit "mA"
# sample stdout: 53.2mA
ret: 1.4mA
